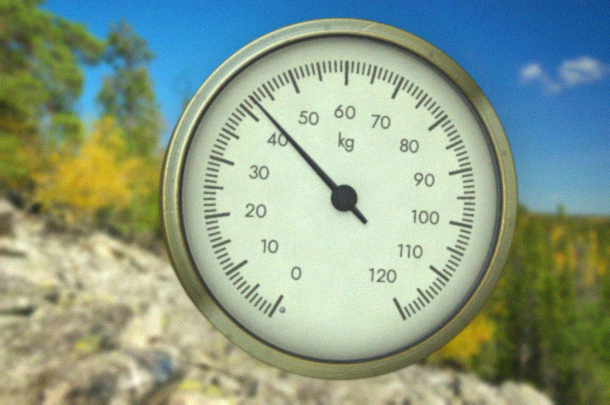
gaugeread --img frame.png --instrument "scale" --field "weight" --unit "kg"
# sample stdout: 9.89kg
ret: 42kg
